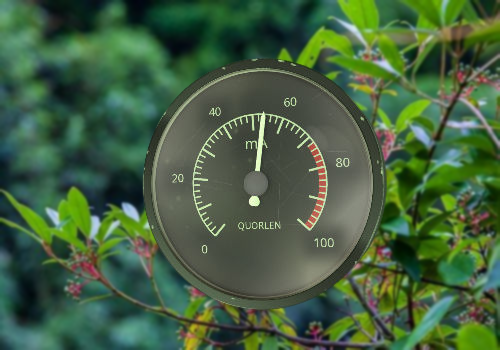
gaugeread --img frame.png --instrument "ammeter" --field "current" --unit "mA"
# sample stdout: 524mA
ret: 54mA
